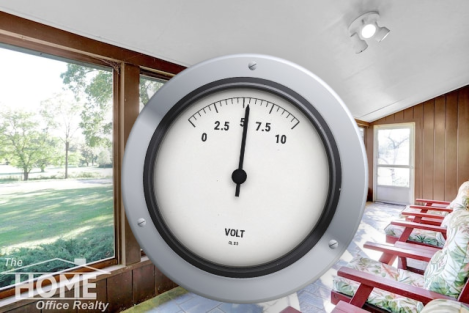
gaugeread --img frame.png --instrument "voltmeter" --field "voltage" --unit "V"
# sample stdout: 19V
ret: 5.5V
